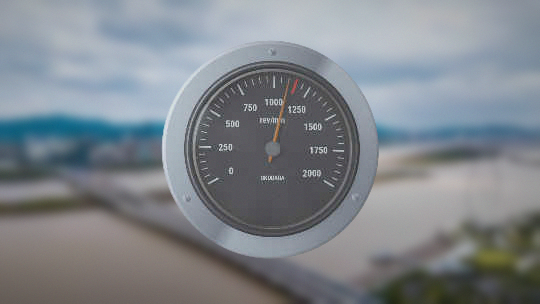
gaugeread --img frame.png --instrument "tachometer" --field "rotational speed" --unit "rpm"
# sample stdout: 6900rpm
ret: 1100rpm
